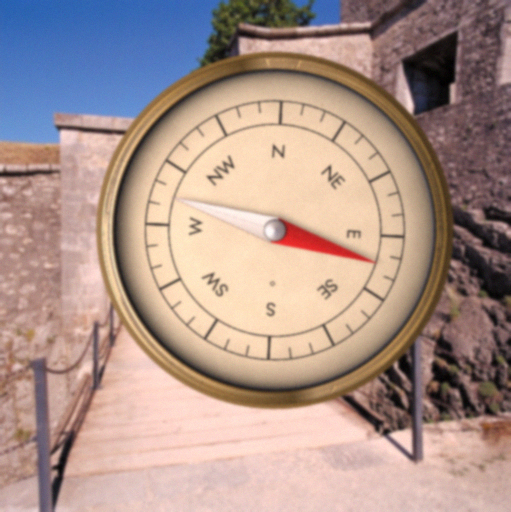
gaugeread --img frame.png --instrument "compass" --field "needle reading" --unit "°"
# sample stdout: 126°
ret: 105°
